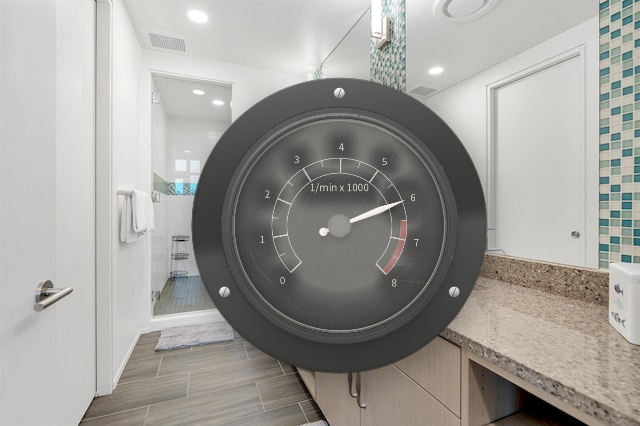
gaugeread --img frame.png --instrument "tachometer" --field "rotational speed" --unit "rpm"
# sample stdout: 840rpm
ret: 6000rpm
